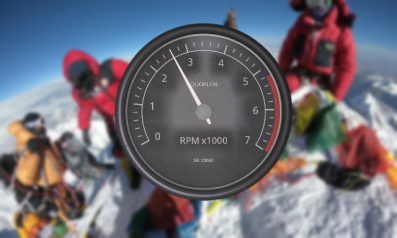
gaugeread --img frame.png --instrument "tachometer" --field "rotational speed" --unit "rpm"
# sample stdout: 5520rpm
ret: 2600rpm
